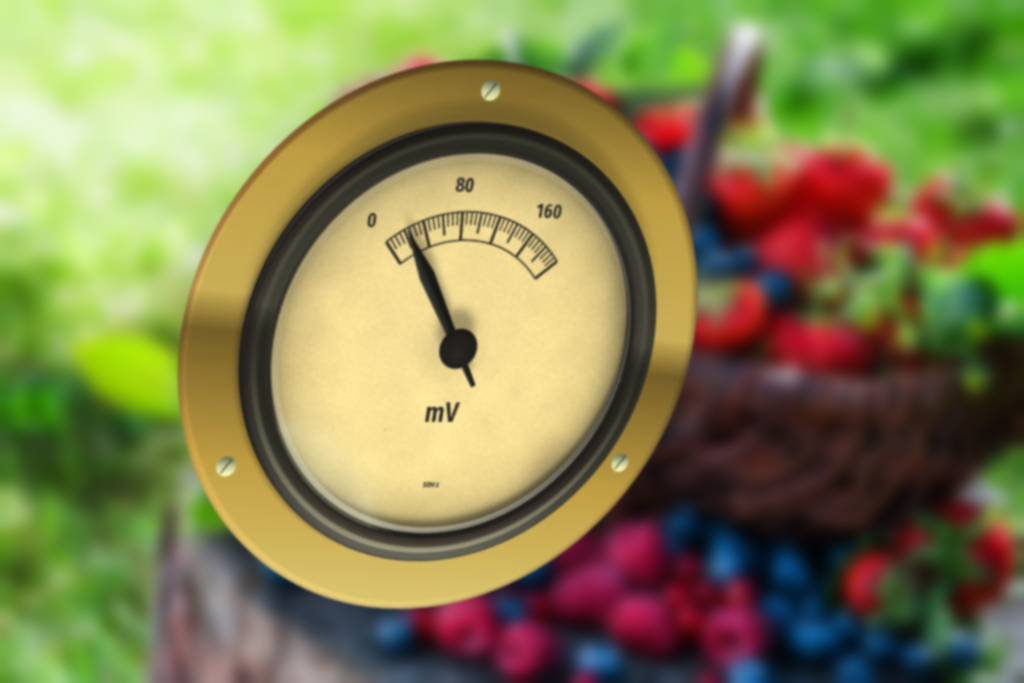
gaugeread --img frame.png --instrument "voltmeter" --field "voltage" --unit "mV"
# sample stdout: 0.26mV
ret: 20mV
